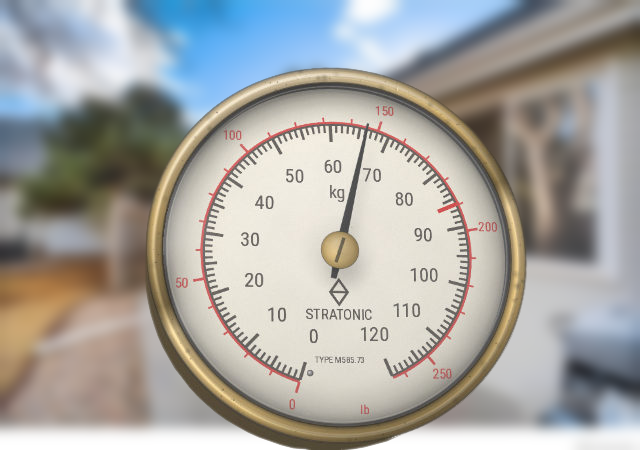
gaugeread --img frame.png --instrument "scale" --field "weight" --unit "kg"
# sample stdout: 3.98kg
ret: 66kg
